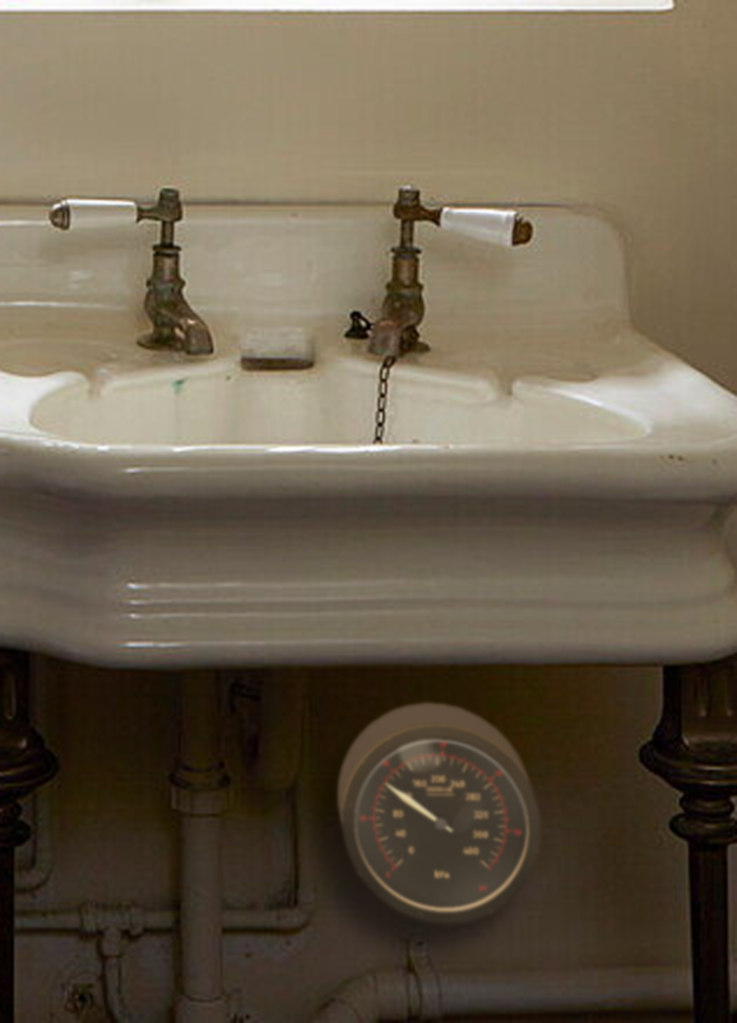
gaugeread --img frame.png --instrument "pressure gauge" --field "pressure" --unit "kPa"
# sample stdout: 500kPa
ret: 120kPa
